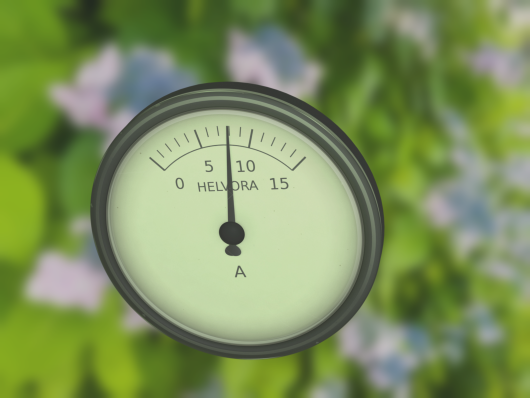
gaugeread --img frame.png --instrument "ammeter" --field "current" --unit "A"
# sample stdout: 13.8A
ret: 8A
